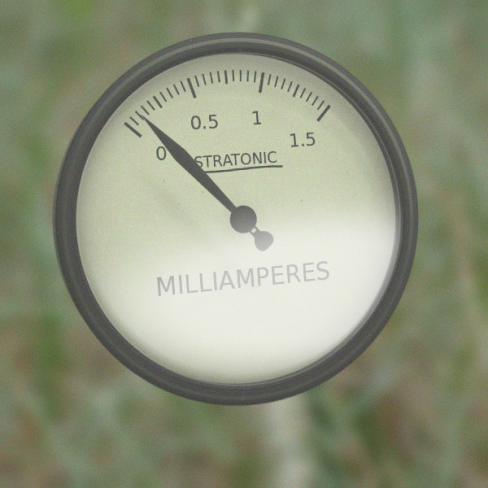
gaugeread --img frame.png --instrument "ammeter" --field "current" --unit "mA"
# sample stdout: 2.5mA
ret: 0.1mA
